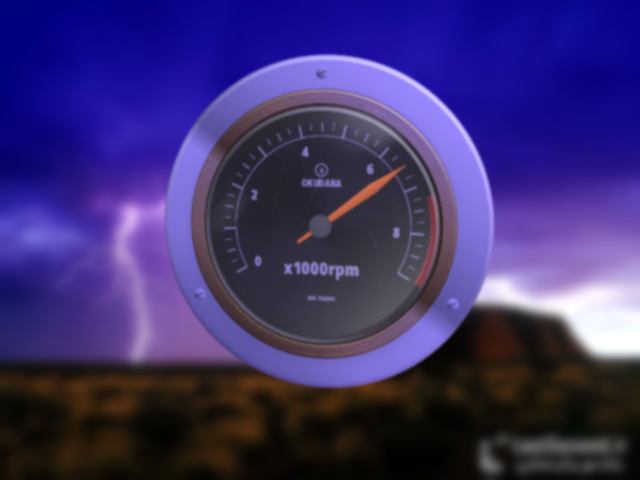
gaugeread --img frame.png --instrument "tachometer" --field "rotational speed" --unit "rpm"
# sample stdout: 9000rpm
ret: 6500rpm
